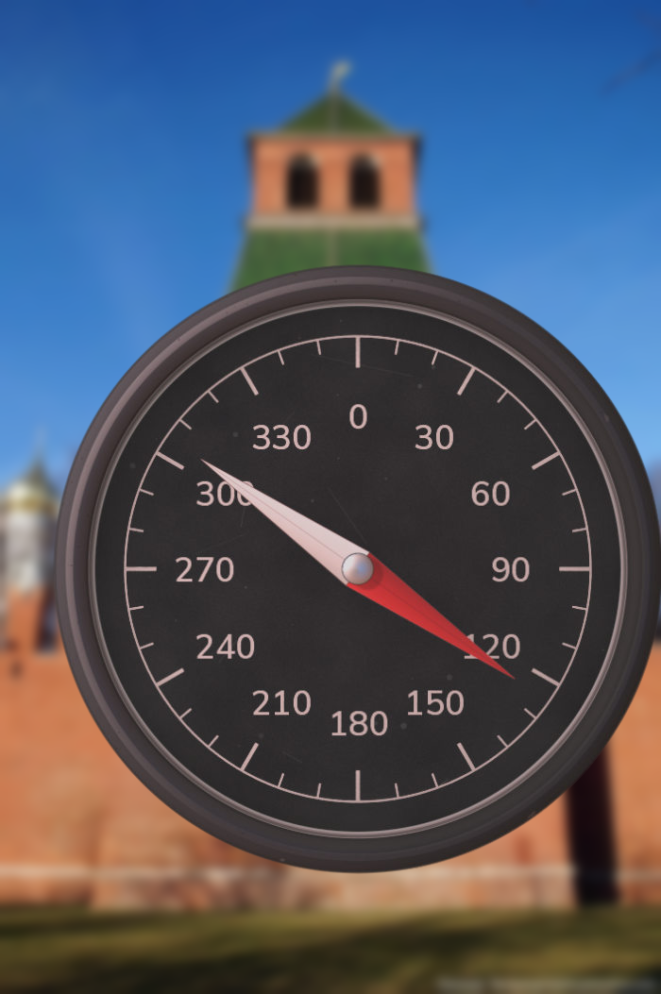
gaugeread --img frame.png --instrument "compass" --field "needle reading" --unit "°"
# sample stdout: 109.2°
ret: 125°
